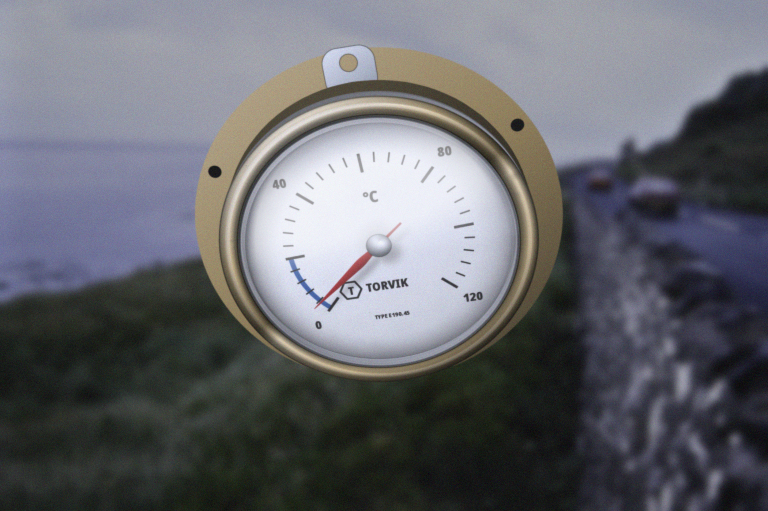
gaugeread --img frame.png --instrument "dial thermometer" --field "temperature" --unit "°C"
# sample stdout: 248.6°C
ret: 4°C
